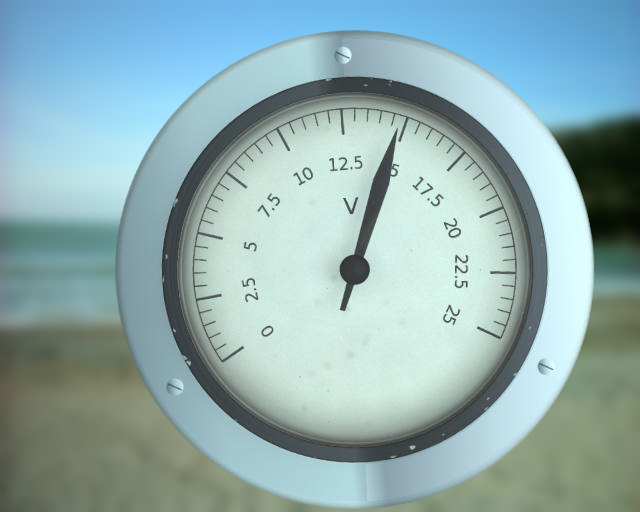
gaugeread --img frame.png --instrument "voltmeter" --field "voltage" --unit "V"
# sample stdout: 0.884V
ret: 14.75V
